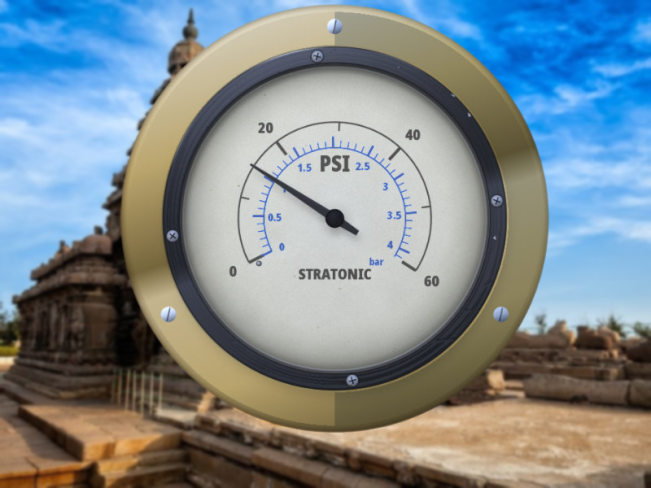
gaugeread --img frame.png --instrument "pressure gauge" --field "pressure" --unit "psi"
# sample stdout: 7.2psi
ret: 15psi
